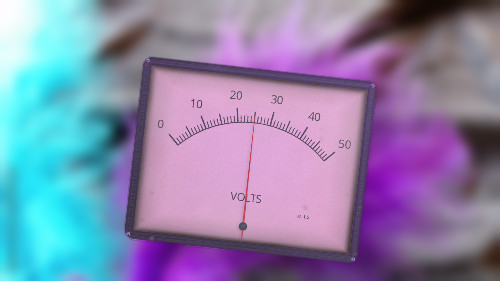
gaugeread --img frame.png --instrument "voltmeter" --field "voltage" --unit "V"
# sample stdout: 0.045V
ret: 25V
